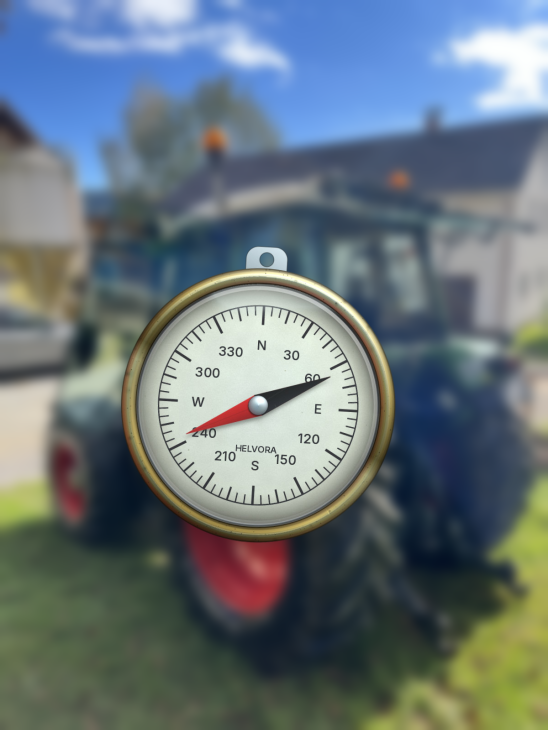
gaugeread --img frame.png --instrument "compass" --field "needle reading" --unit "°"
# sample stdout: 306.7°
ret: 245°
